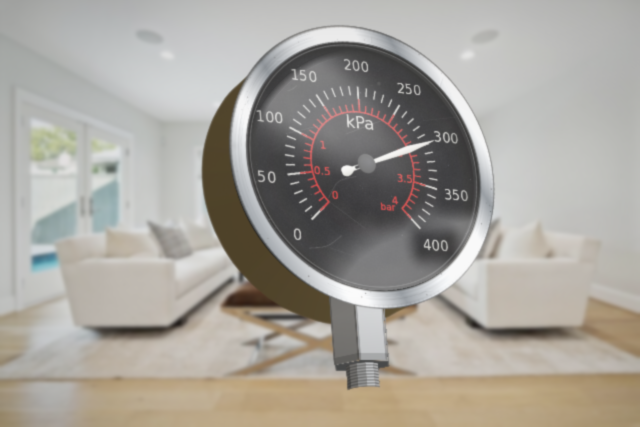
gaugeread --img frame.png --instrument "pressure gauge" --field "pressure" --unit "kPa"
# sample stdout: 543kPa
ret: 300kPa
